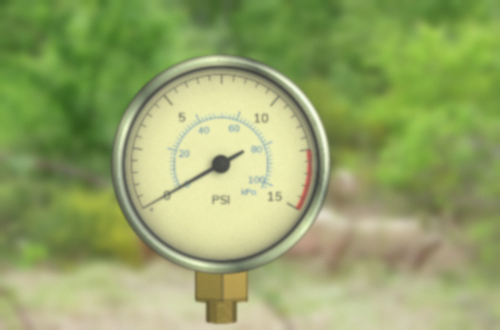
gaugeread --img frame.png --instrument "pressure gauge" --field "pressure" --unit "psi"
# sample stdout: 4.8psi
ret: 0psi
